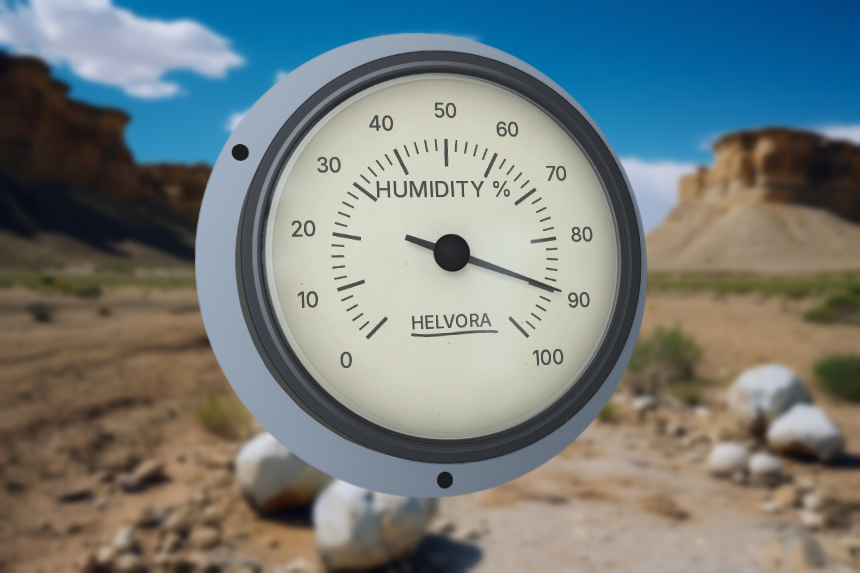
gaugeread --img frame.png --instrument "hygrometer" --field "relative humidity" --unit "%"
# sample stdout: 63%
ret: 90%
